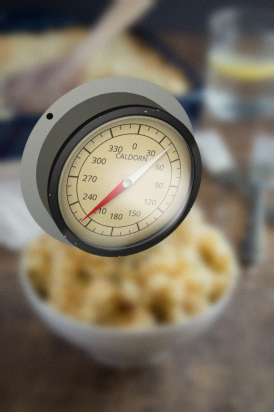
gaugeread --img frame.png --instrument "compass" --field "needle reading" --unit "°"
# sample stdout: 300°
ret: 220°
